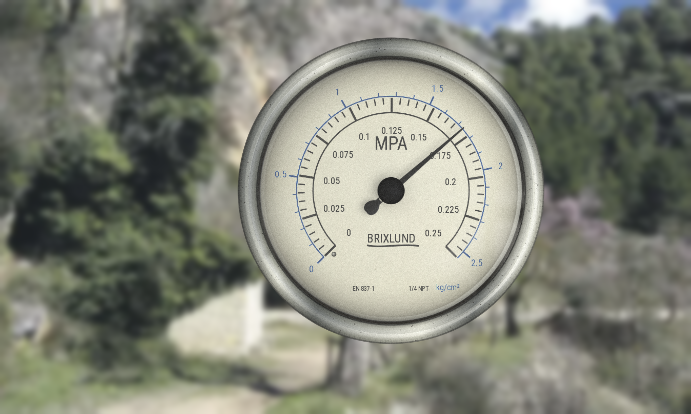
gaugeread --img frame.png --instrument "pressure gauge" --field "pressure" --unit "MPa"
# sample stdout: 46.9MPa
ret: 0.17MPa
